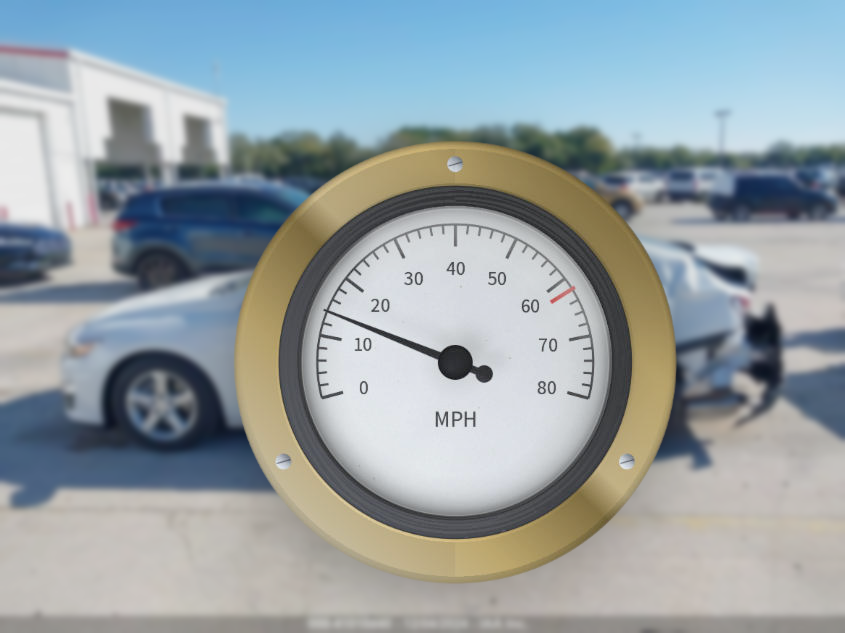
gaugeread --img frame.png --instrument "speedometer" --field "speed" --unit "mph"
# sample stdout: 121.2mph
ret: 14mph
